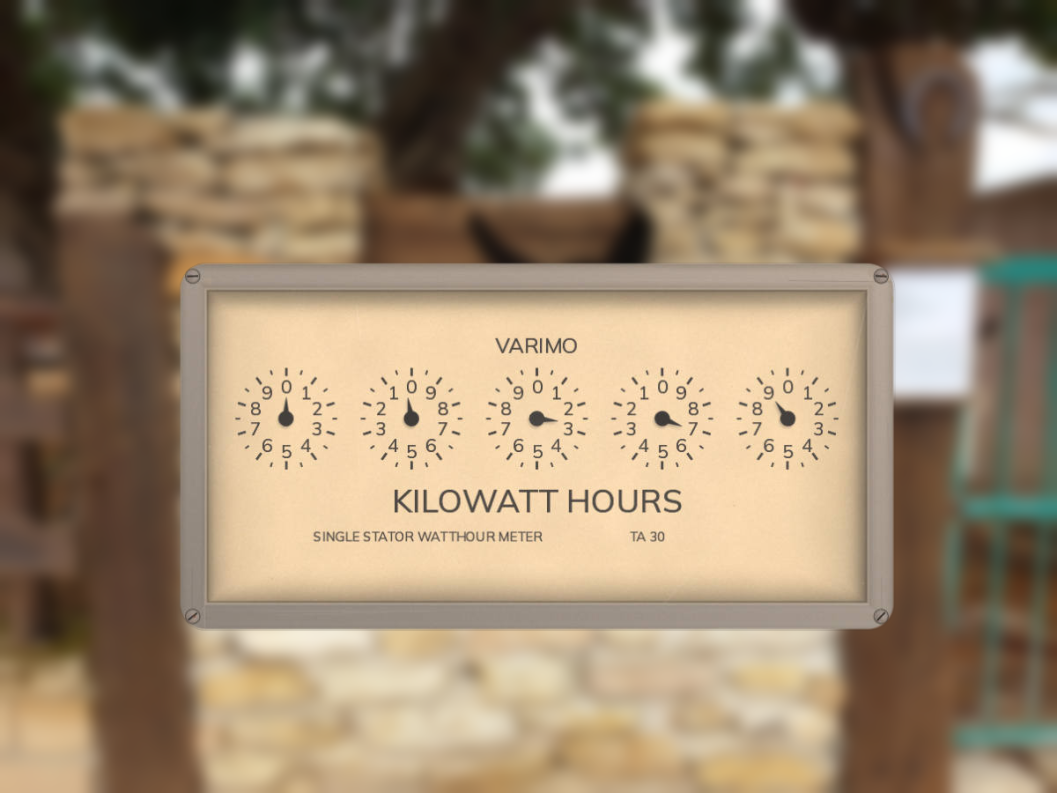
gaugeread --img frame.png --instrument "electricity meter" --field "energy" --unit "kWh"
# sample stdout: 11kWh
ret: 269kWh
